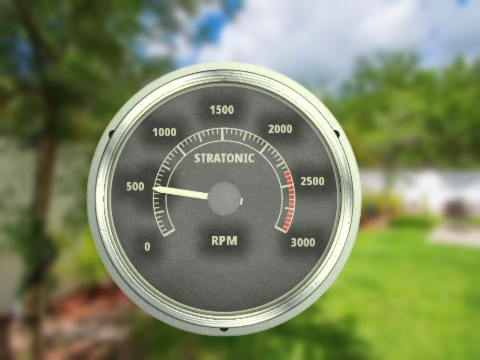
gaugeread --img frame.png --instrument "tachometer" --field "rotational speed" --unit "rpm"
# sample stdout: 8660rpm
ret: 500rpm
